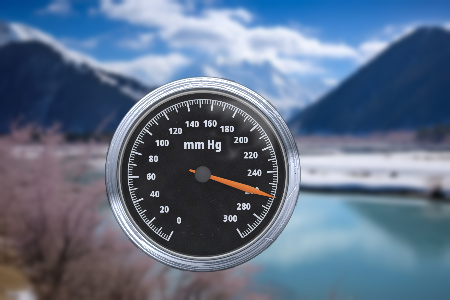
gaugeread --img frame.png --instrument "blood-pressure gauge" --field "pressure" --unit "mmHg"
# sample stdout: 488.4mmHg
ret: 260mmHg
